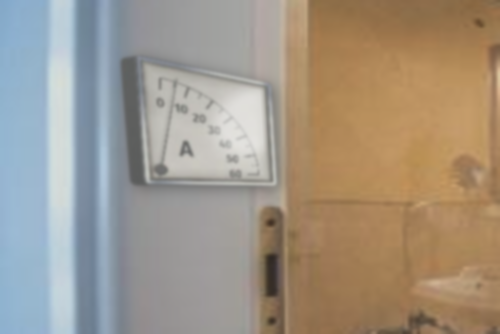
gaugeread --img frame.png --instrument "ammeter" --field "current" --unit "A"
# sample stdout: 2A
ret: 5A
